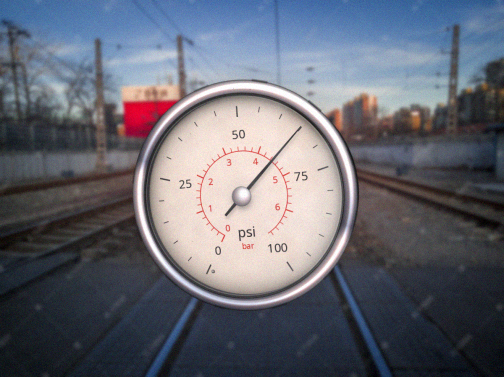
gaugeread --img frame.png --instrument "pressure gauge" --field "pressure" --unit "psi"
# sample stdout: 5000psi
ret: 65psi
